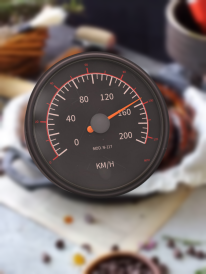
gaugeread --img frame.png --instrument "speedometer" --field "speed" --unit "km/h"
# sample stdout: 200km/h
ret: 155km/h
